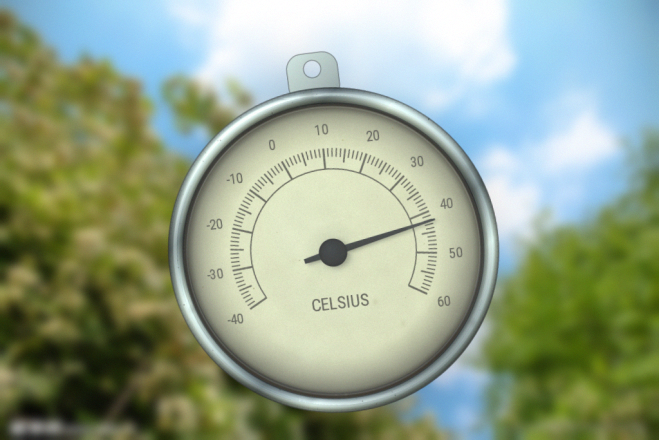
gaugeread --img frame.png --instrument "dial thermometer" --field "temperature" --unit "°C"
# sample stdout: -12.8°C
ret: 42°C
